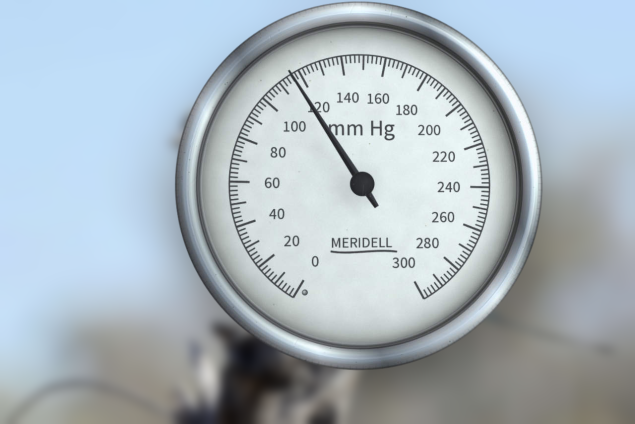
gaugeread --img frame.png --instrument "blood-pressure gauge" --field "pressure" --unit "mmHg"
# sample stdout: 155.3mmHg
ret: 116mmHg
